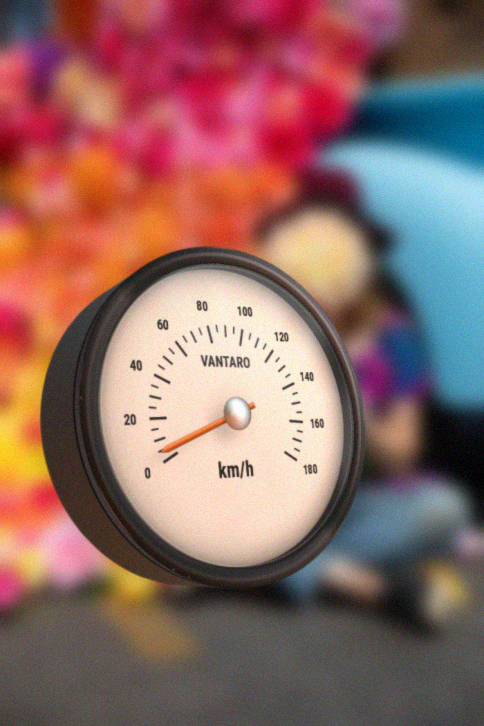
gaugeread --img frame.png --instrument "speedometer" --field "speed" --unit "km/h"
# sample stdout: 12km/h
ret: 5km/h
